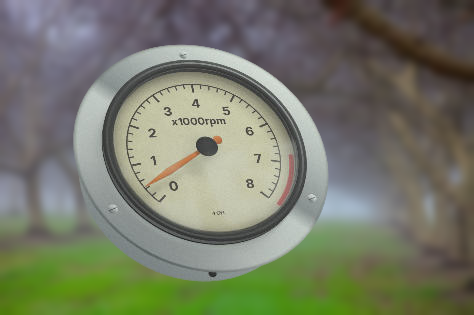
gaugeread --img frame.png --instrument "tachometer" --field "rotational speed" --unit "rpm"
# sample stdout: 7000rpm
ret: 400rpm
